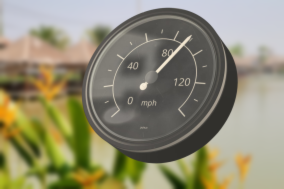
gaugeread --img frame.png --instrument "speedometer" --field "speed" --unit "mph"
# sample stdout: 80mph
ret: 90mph
